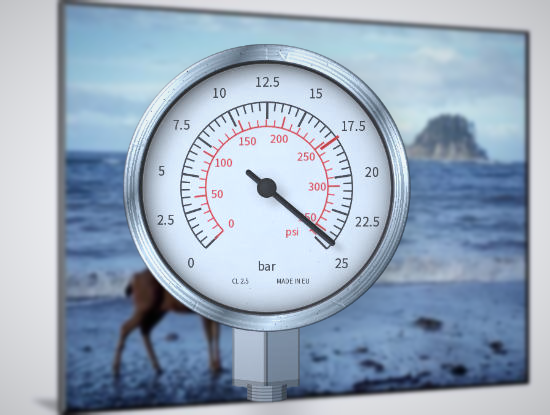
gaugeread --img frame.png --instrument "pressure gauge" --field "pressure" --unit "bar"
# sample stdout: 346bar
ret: 24.5bar
